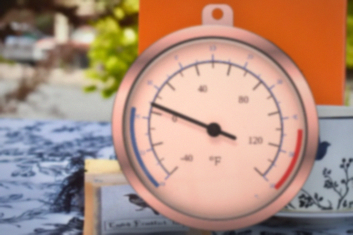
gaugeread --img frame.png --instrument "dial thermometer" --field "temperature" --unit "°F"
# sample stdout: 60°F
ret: 5°F
